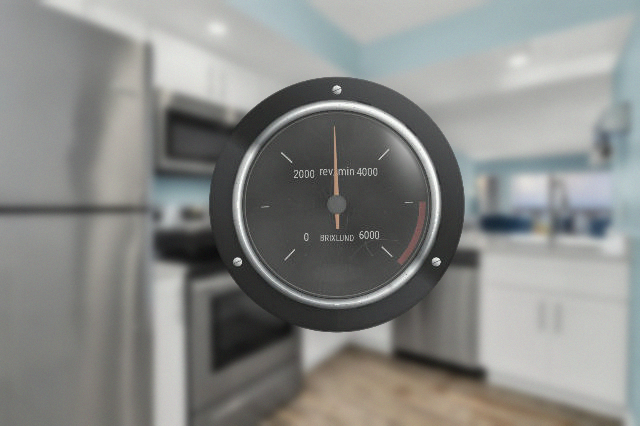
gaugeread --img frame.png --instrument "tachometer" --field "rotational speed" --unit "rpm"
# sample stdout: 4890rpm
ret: 3000rpm
